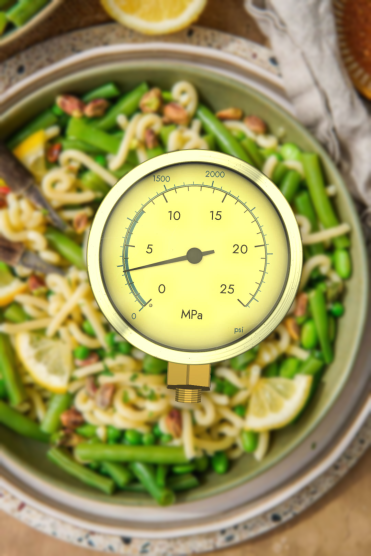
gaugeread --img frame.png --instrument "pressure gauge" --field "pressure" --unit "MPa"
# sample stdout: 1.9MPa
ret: 3MPa
